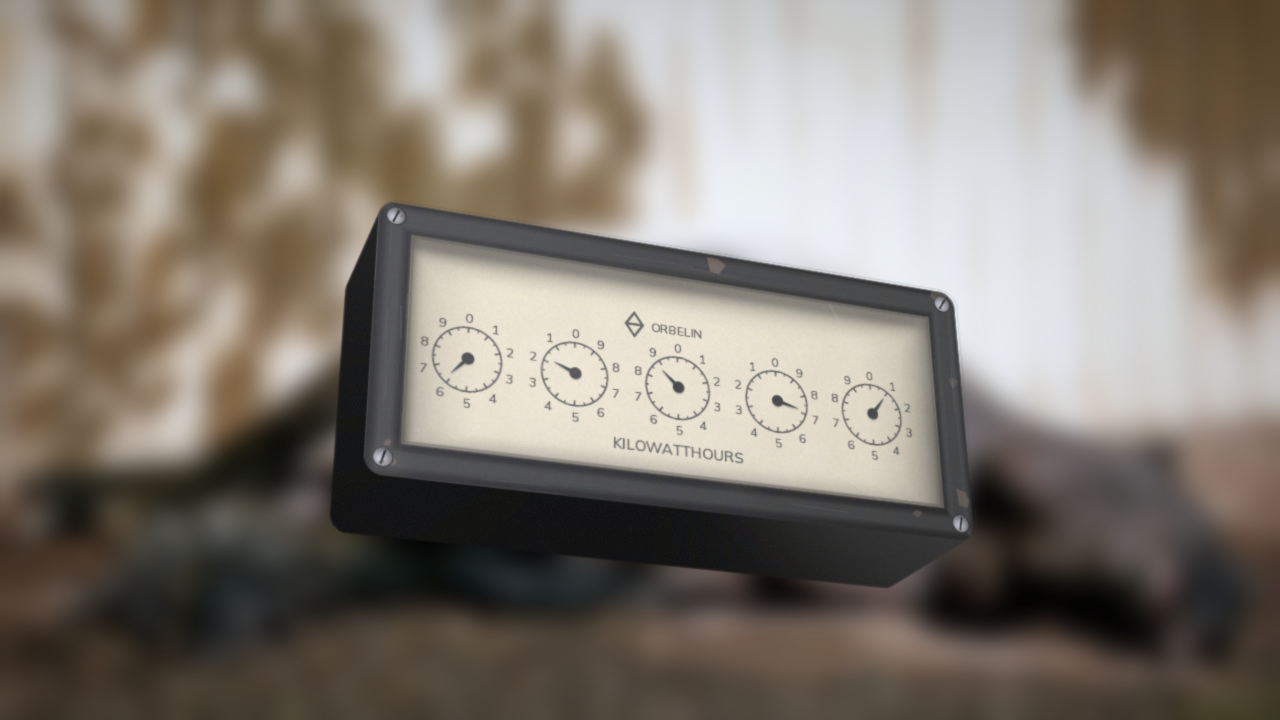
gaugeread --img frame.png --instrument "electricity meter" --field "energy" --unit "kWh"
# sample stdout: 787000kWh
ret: 61871kWh
